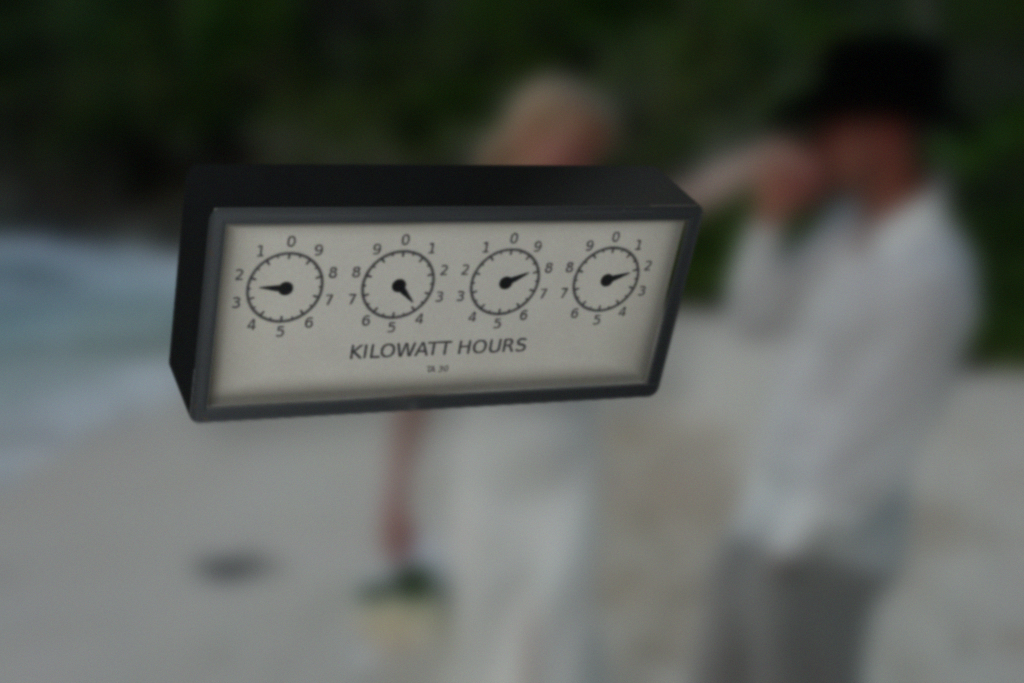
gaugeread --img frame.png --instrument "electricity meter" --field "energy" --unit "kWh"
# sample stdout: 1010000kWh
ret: 2382kWh
